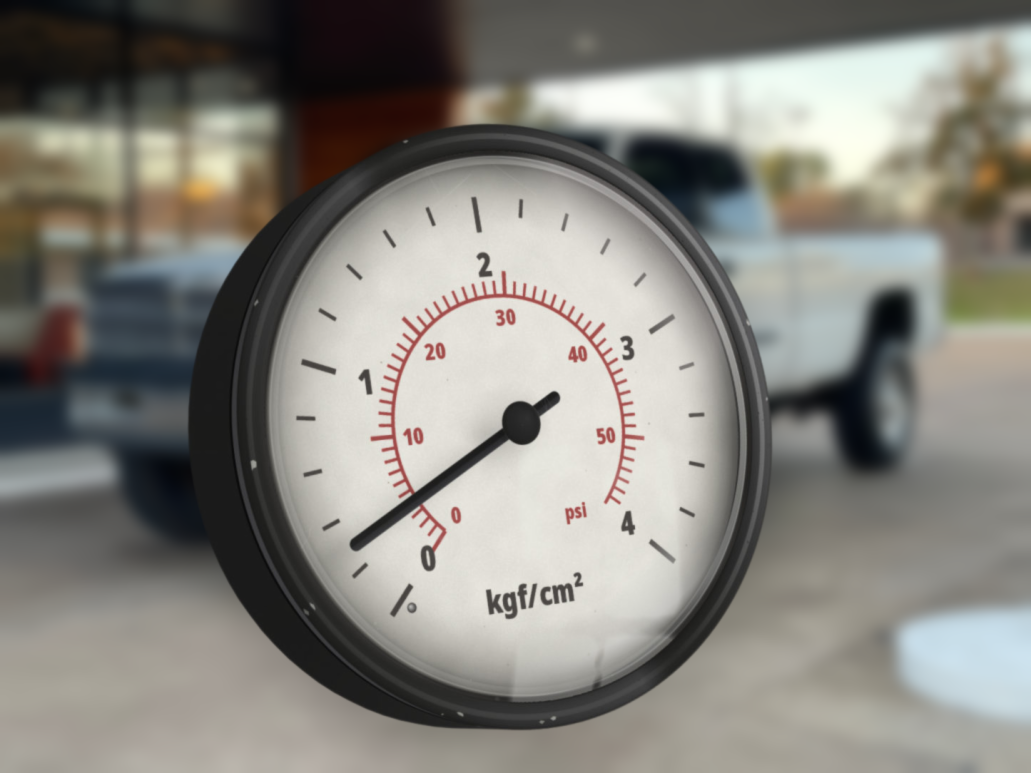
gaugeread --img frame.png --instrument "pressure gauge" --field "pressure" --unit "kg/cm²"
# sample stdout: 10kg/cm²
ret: 0.3kg/cm²
